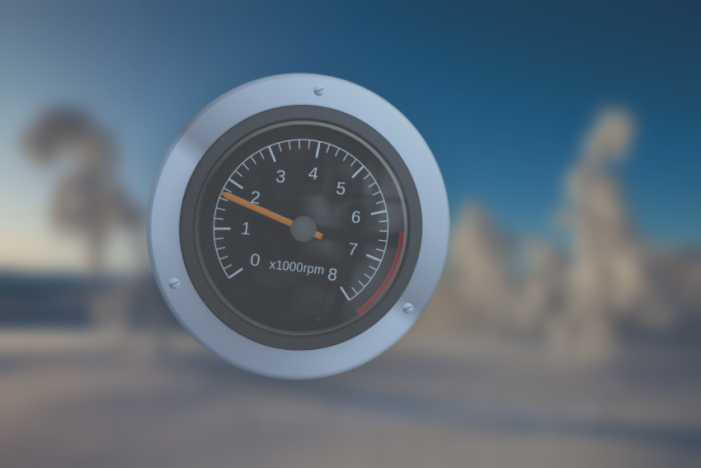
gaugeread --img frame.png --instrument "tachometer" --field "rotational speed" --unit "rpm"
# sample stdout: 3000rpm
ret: 1700rpm
